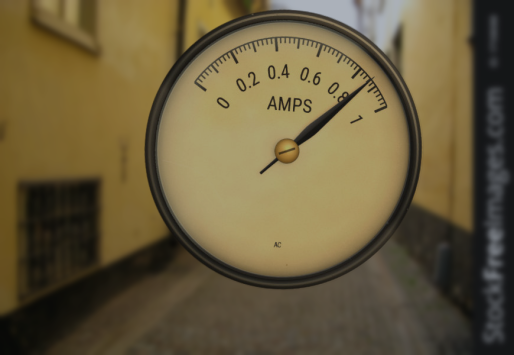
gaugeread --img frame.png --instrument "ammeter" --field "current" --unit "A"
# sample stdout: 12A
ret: 0.86A
